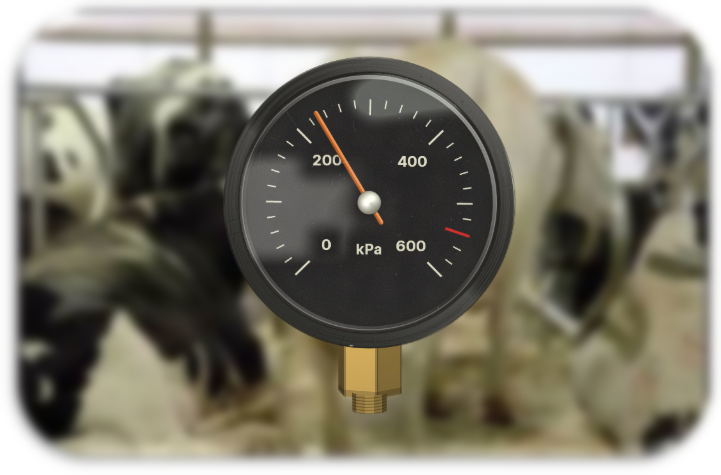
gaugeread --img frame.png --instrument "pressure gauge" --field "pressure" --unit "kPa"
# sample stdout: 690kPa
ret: 230kPa
